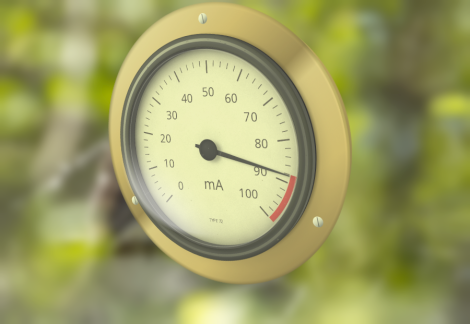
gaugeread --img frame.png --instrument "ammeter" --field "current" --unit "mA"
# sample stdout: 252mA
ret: 88mA
